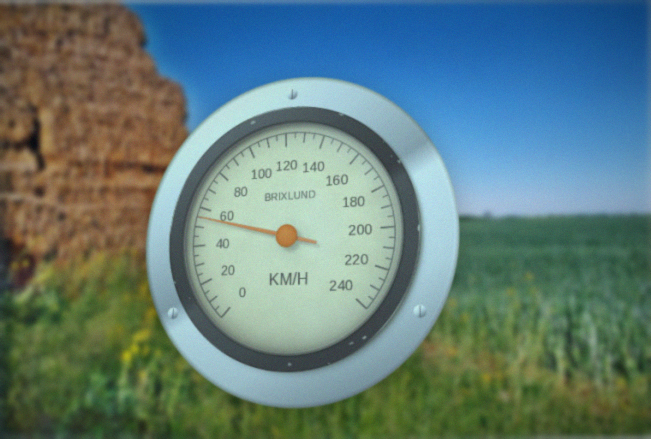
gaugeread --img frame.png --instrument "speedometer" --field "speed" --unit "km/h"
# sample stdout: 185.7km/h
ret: 55km/h
